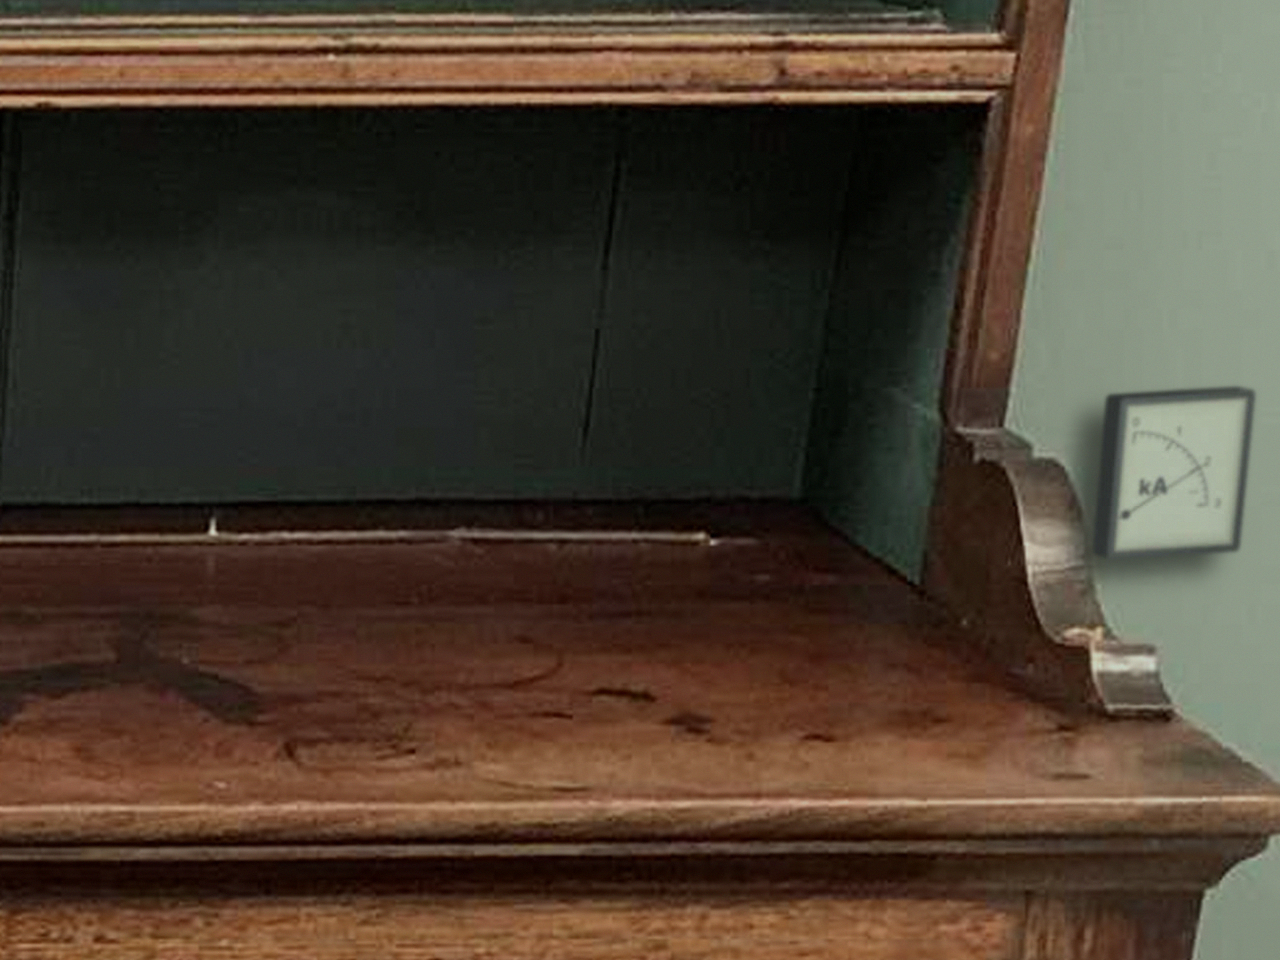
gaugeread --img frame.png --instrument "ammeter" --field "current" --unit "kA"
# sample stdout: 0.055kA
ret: 2kA
